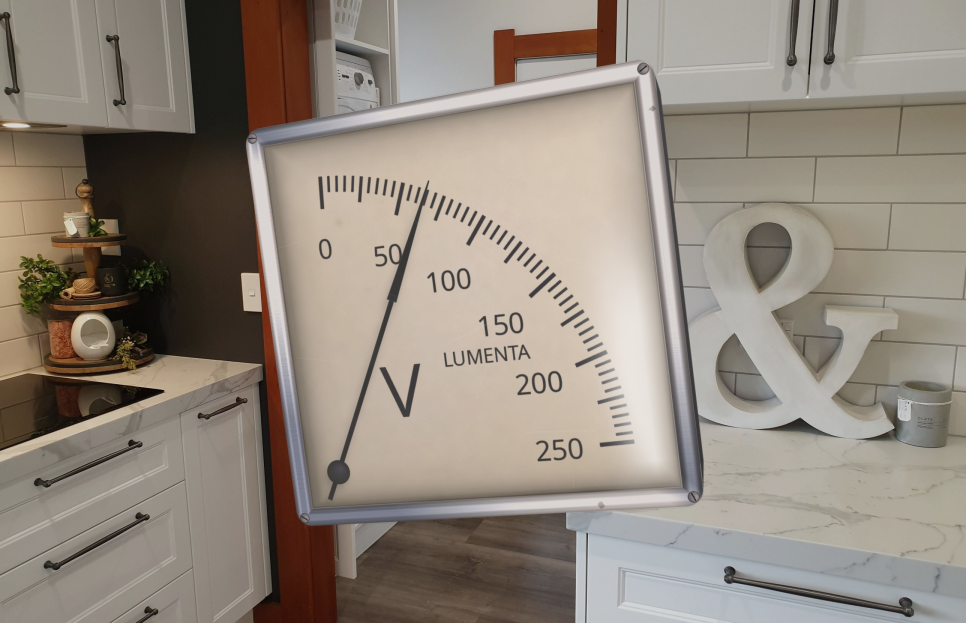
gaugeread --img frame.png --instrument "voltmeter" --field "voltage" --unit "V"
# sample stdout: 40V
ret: 65V
